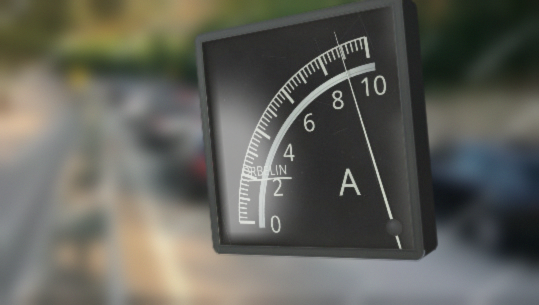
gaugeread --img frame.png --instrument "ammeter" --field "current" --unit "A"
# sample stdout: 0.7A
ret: 9A
